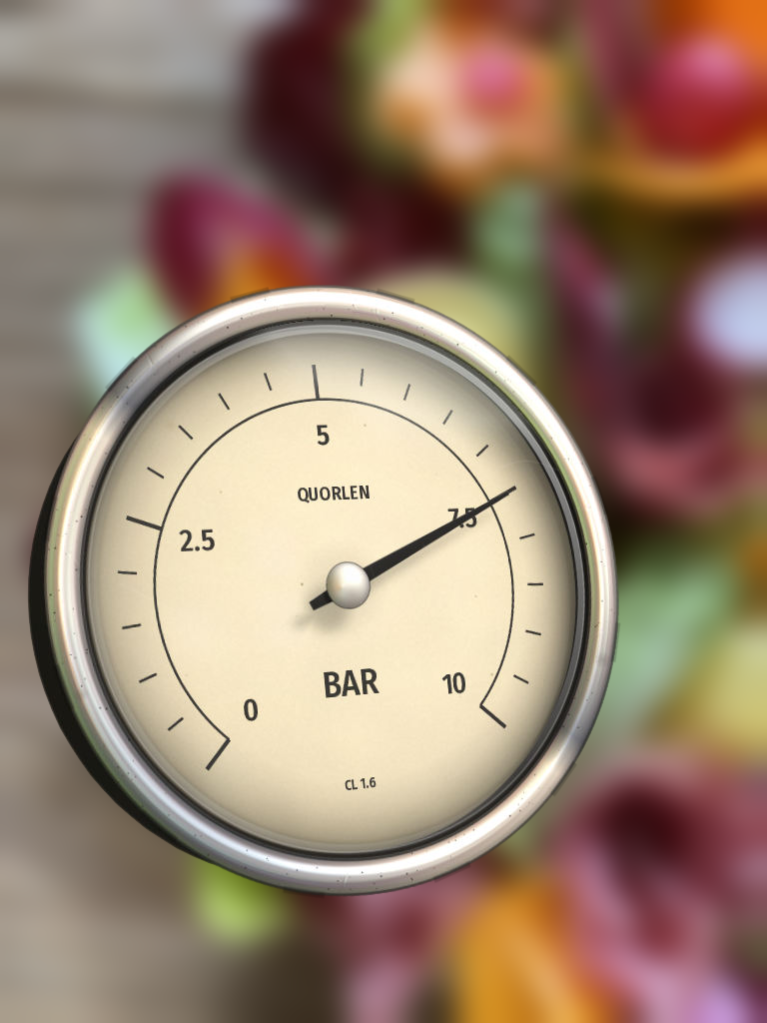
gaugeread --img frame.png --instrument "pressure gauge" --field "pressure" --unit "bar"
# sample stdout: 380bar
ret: 7.5bar
